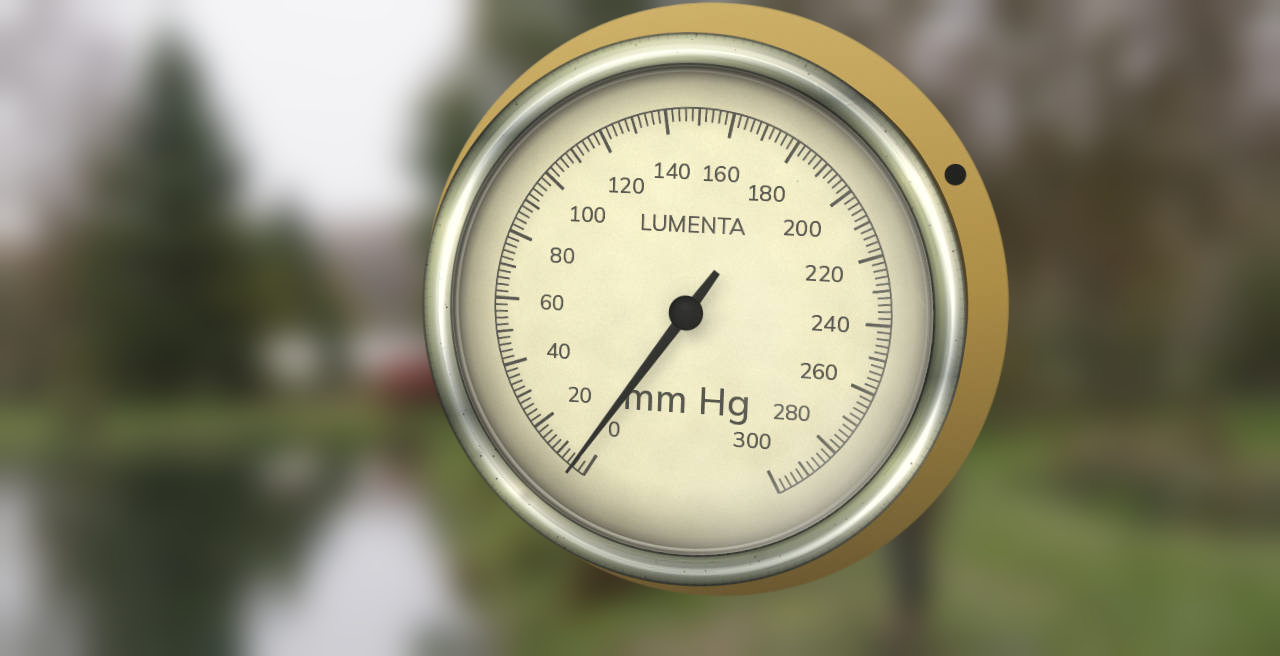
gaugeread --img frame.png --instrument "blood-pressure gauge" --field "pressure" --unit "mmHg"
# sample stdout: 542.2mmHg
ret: 4mmHg
